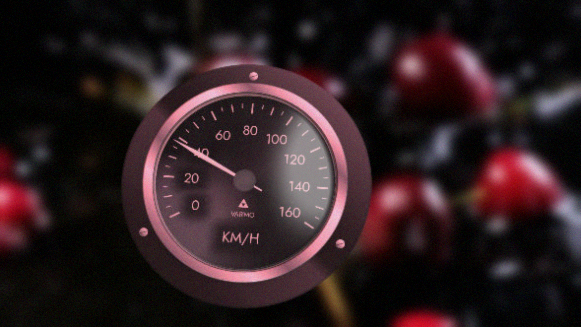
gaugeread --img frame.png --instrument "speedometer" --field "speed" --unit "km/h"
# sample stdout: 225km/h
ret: 37.5km/h
